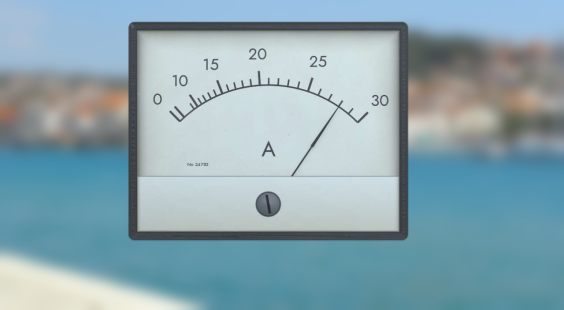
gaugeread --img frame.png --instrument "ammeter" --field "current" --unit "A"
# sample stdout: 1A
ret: 28A
